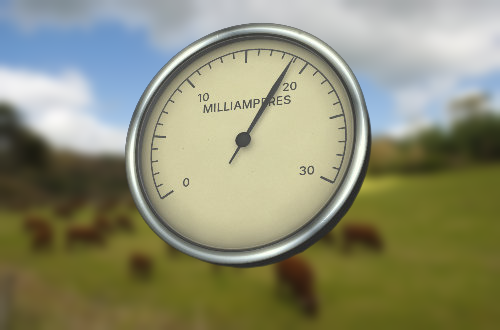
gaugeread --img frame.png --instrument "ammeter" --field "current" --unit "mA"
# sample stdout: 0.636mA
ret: 19mA
